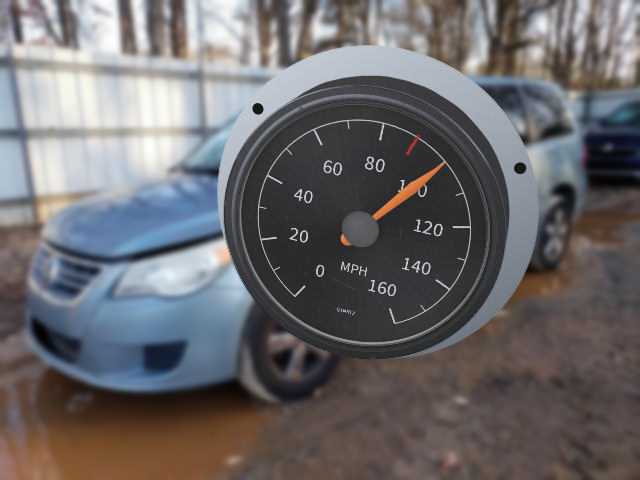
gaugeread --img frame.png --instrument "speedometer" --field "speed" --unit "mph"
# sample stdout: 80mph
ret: 100mph
